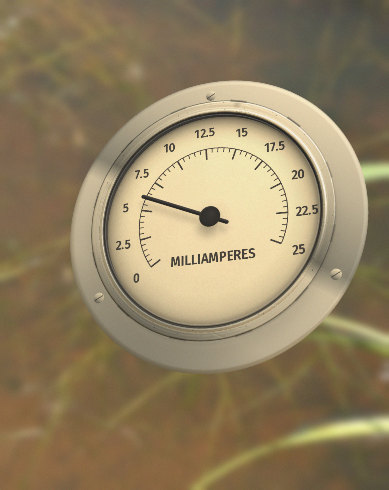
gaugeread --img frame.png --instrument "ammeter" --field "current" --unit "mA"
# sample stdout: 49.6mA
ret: 6mA
